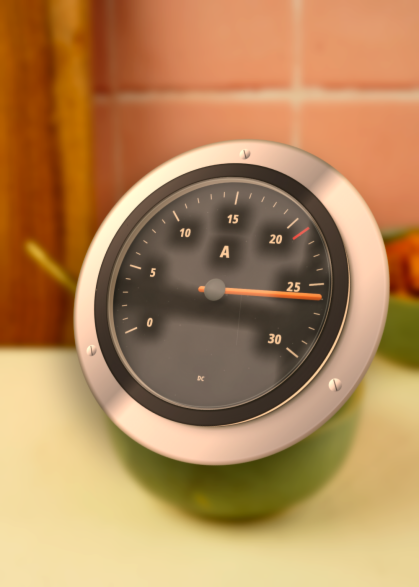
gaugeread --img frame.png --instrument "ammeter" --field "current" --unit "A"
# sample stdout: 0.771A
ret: 26A
